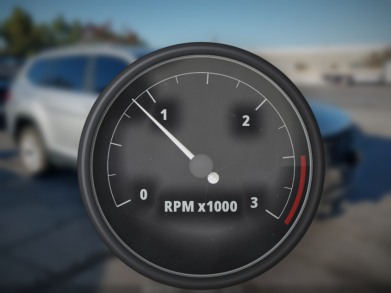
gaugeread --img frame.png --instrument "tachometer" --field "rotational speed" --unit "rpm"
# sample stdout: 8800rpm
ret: 875rpm
